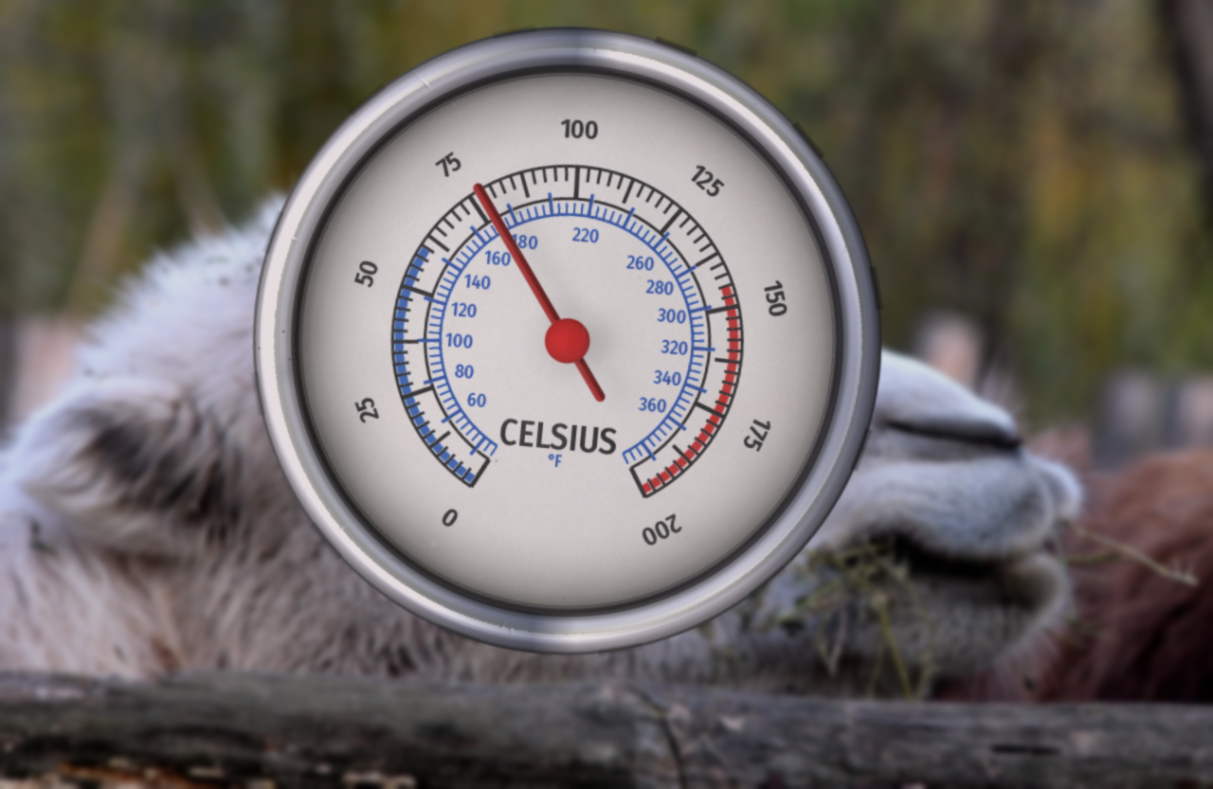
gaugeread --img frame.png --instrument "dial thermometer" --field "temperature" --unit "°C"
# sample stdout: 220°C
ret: 77.5°C
